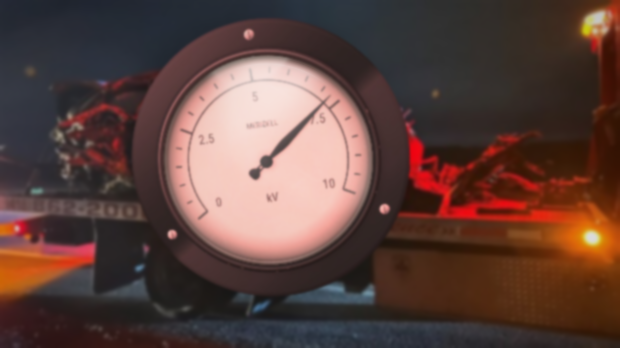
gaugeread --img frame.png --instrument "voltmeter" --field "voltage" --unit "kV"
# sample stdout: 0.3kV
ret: 7.25kV
